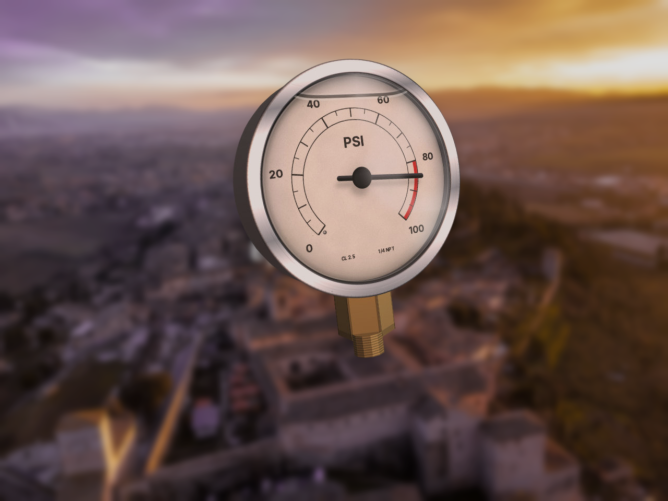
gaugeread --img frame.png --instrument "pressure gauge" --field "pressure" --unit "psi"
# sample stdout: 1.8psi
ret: 85psi
